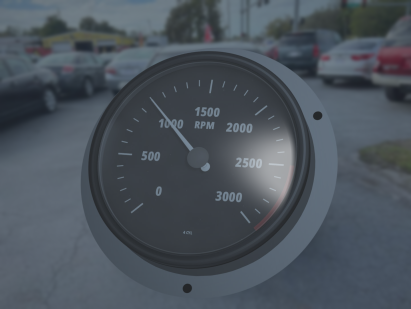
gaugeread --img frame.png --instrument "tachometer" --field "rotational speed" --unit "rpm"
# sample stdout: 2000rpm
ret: 1000rpm
